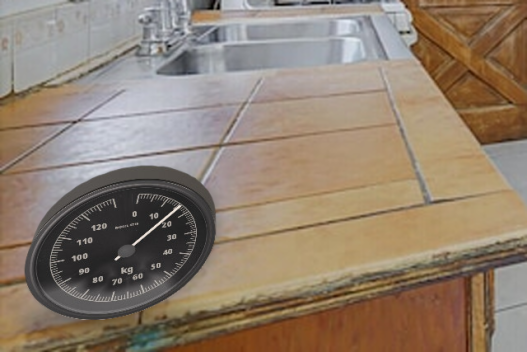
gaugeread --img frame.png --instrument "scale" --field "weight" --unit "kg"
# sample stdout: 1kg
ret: 15kg
